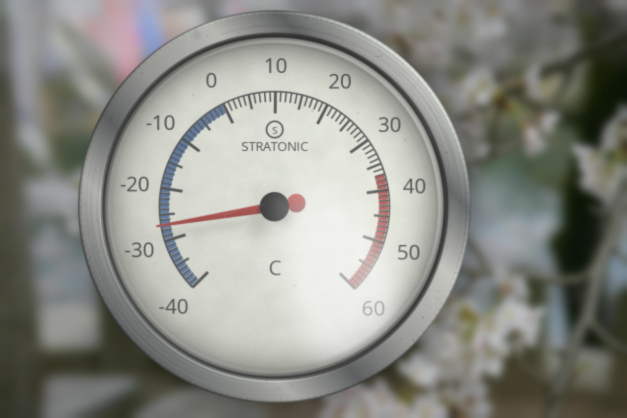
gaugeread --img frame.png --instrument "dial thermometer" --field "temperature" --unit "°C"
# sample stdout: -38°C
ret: -27°C
